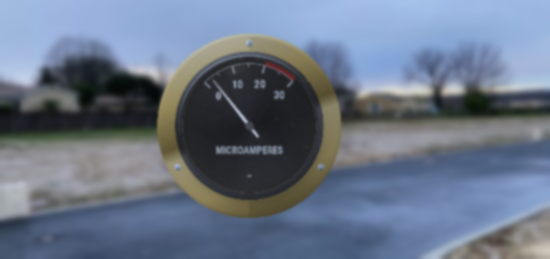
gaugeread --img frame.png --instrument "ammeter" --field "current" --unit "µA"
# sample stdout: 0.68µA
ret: 2.5µA
